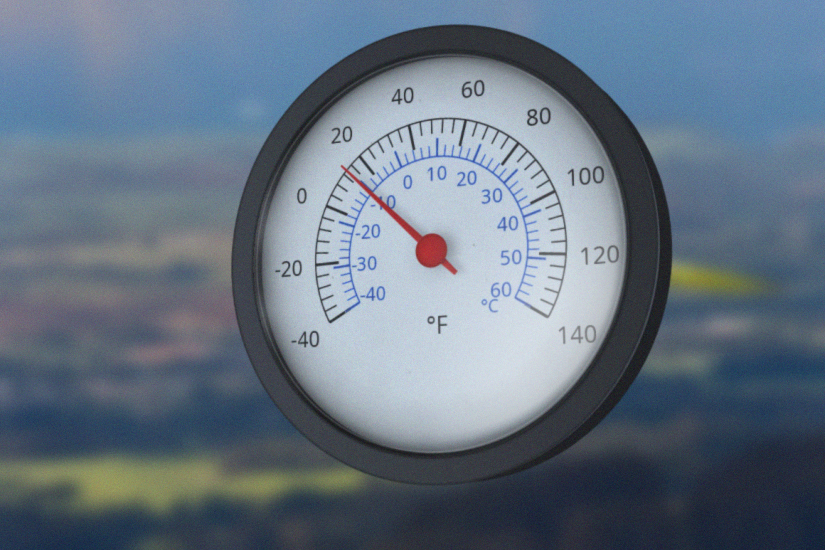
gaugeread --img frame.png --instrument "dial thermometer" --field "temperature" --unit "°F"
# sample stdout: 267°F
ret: 14°F
